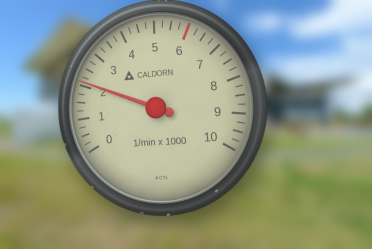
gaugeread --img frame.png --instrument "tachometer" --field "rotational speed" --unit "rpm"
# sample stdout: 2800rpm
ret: 2125rpm
